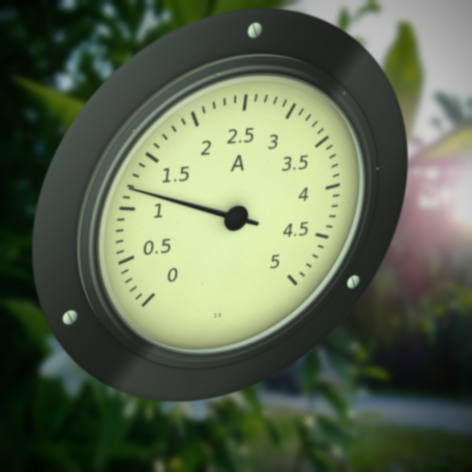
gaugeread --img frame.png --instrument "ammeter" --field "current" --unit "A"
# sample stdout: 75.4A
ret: 1.2A
